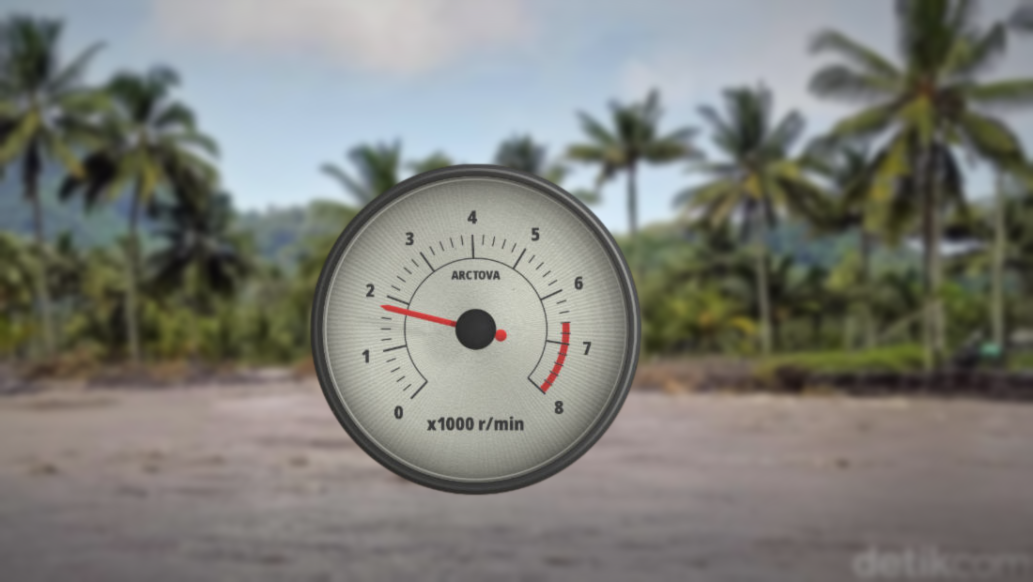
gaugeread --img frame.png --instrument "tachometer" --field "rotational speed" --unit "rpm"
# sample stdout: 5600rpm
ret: 1800rpm
